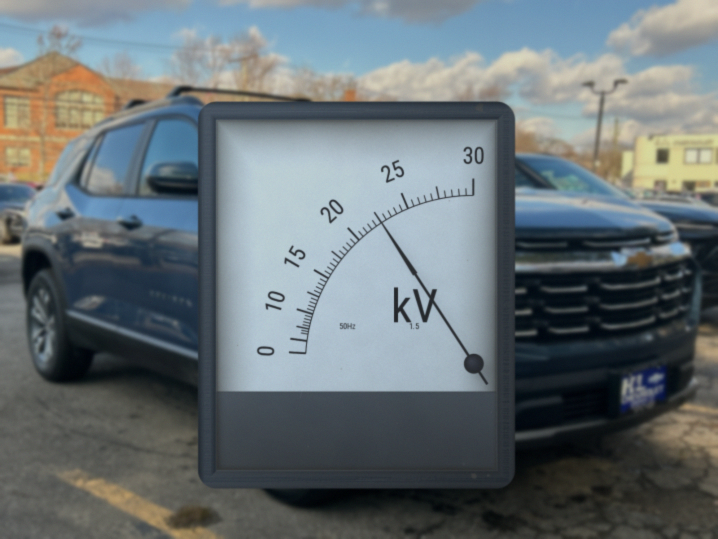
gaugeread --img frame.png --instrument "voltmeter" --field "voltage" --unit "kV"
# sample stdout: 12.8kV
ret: 22.5kV
